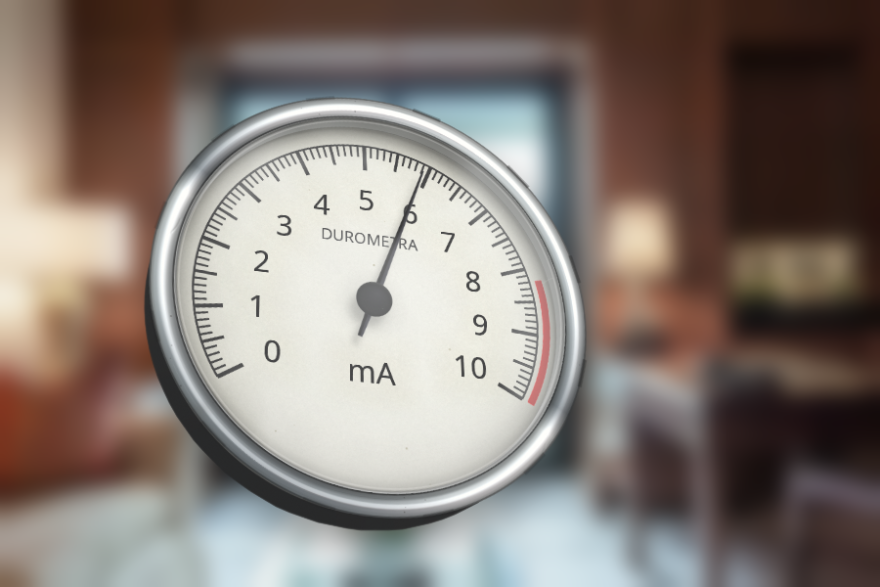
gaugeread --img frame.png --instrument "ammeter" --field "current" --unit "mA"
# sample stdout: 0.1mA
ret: 5.9mA
